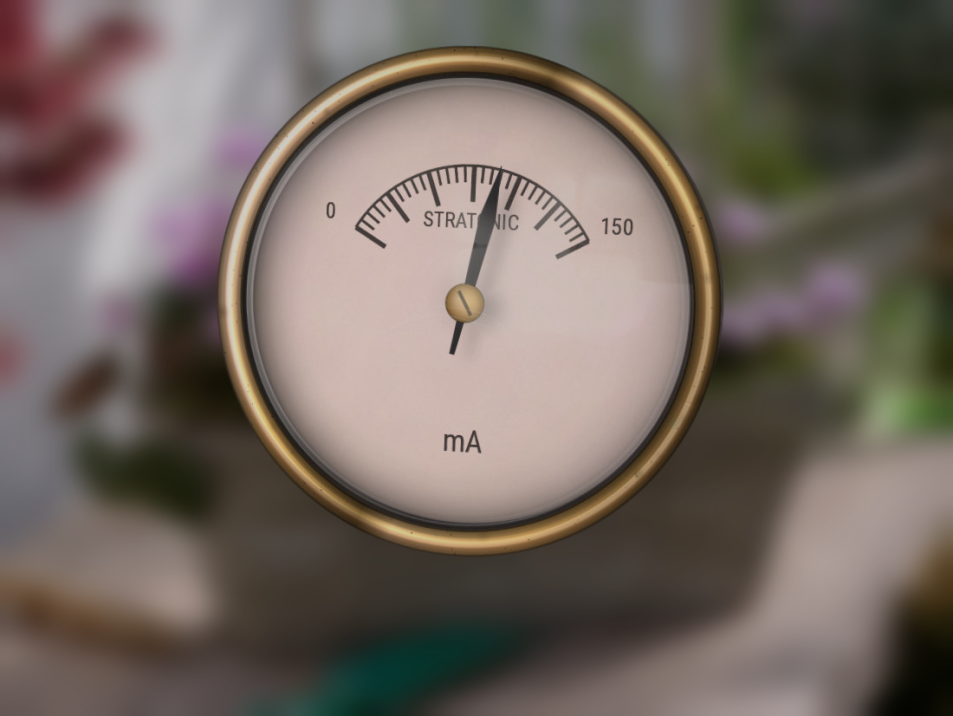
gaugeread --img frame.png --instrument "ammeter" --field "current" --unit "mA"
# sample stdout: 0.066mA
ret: 90mA
